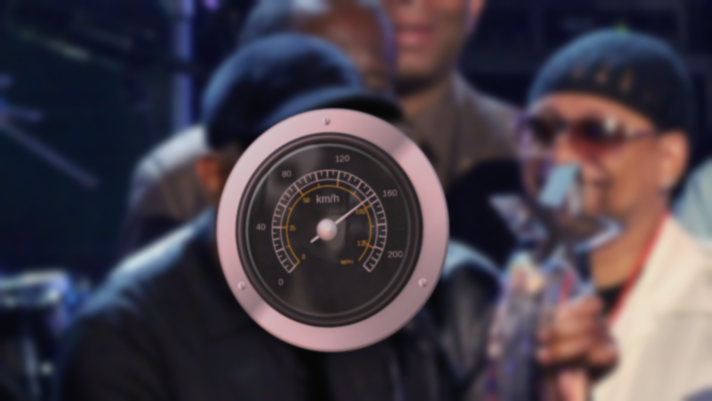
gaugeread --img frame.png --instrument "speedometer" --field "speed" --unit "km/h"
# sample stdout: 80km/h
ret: 155km/h
